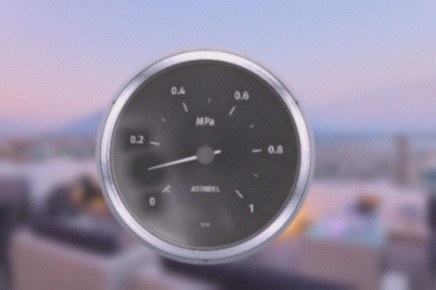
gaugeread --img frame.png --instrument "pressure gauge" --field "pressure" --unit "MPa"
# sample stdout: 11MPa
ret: 0.1MPa
